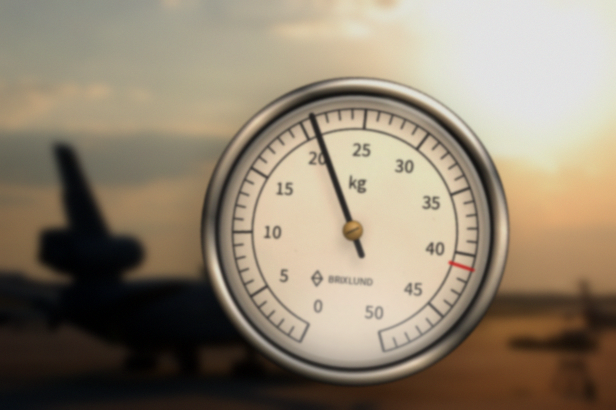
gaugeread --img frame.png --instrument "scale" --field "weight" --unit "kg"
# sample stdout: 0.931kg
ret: 21kg
